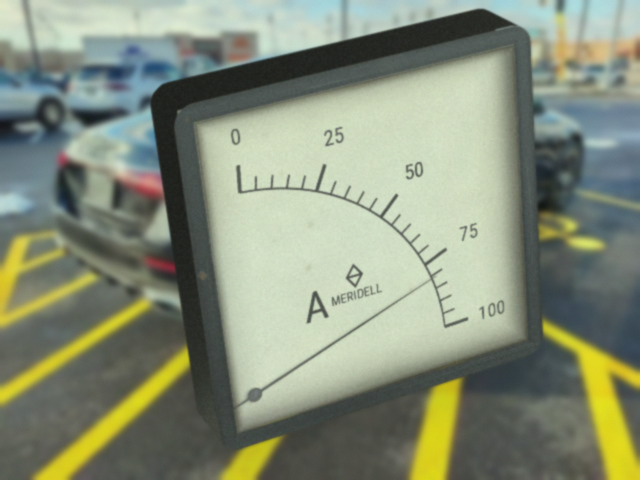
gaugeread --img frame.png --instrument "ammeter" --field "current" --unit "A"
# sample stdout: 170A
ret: 80A
